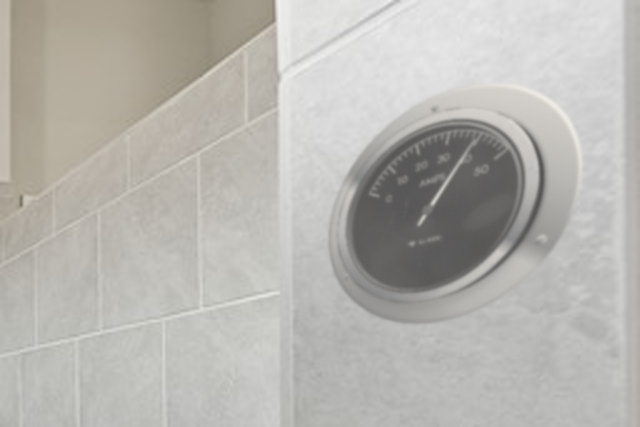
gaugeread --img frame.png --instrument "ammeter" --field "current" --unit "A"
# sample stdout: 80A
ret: 40A
